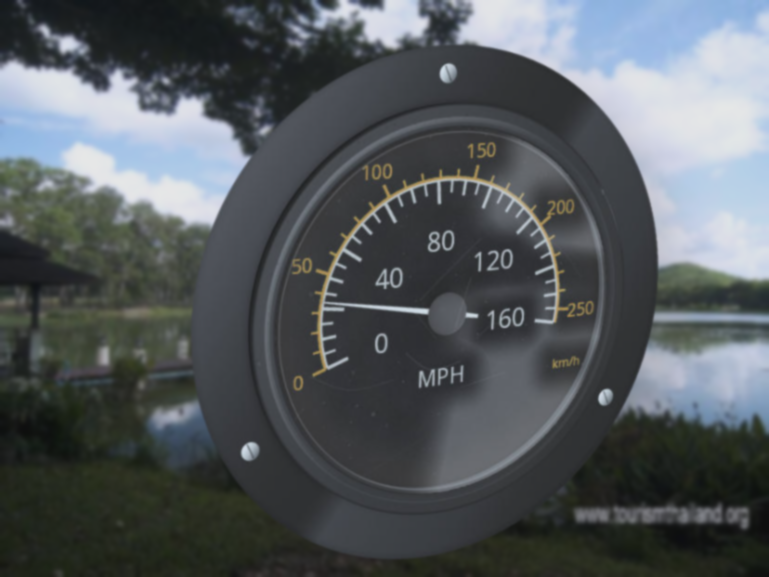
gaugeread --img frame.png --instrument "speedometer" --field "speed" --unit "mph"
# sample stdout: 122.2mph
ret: 22.5mph
